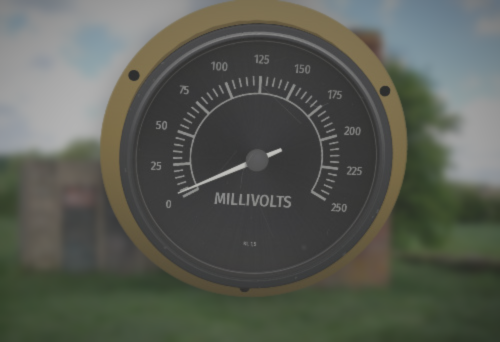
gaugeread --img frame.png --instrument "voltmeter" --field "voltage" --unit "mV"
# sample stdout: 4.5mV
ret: 5mV
